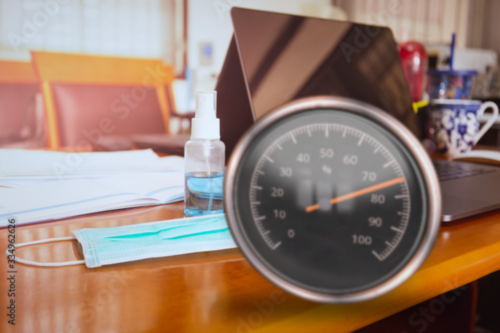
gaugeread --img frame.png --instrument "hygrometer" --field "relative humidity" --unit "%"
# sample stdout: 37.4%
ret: 75%
